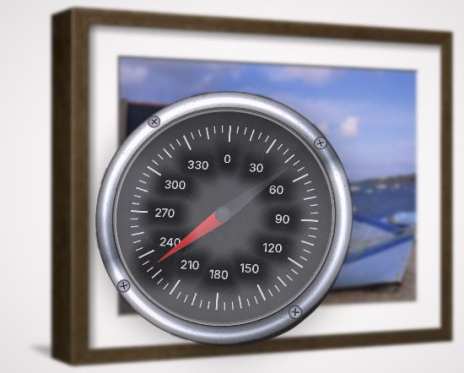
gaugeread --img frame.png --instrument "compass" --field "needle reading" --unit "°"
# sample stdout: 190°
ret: 230°
